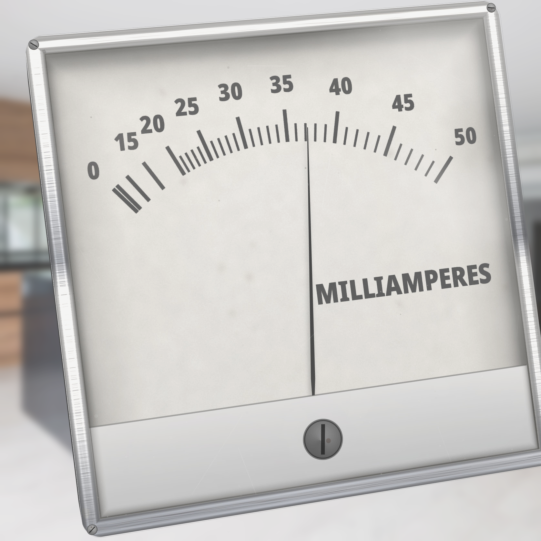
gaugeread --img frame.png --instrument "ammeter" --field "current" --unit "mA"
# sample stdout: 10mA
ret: 37mA
